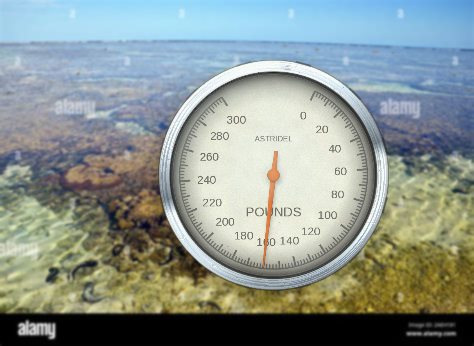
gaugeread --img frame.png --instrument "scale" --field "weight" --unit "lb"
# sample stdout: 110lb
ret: 160lb
